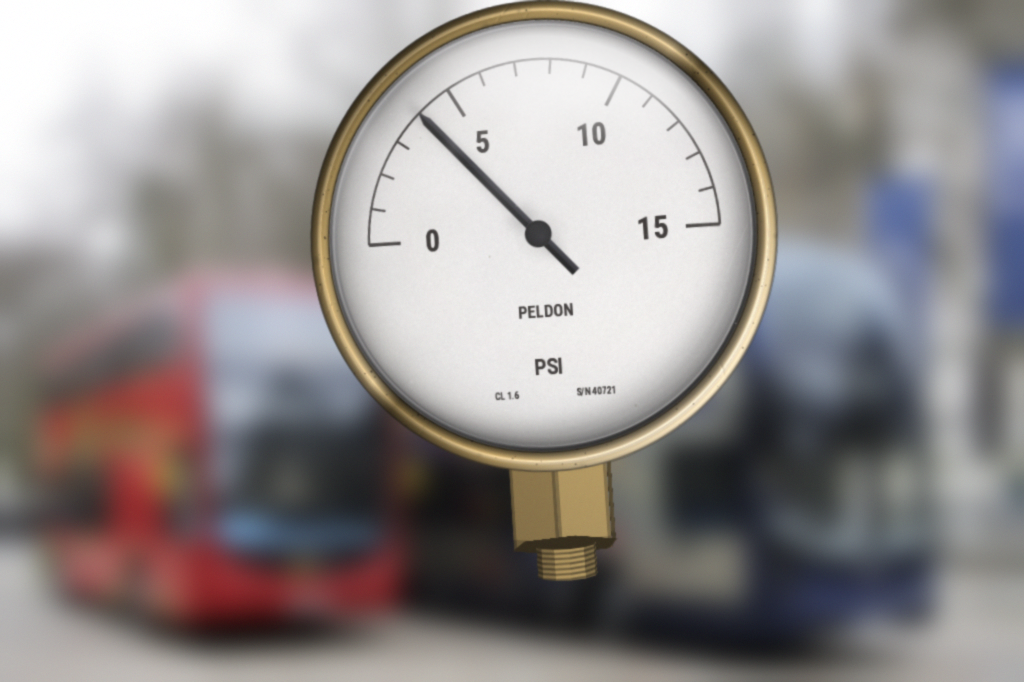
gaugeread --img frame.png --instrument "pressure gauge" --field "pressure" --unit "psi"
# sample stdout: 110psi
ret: 4psi
